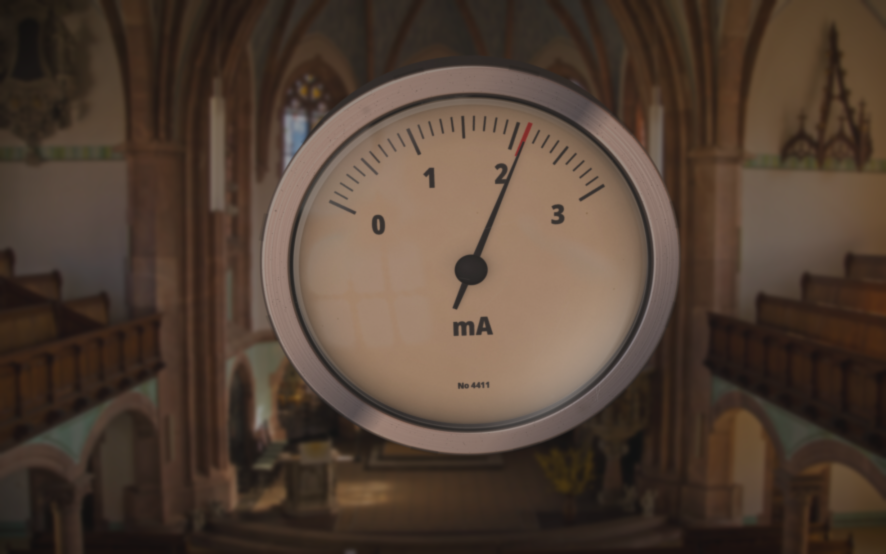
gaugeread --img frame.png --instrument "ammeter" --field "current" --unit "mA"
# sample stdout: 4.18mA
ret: 2.1mA
